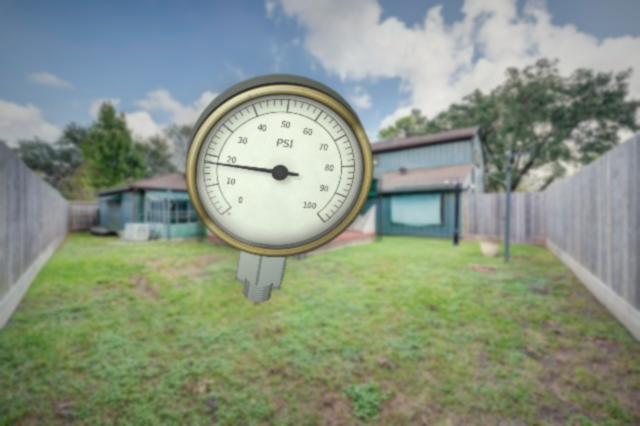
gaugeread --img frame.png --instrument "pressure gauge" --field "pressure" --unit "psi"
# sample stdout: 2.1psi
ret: 18psi
